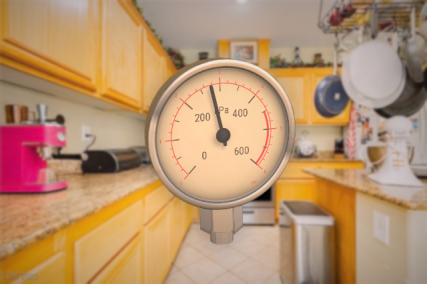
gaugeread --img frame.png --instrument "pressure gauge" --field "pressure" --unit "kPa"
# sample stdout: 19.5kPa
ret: 275kPa
